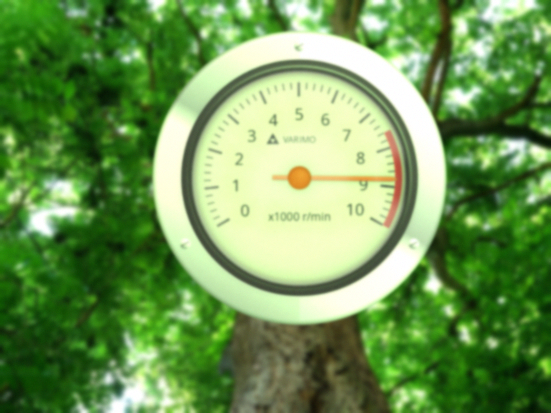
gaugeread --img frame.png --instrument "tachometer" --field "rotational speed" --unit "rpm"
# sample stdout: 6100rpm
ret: 8800rpm
